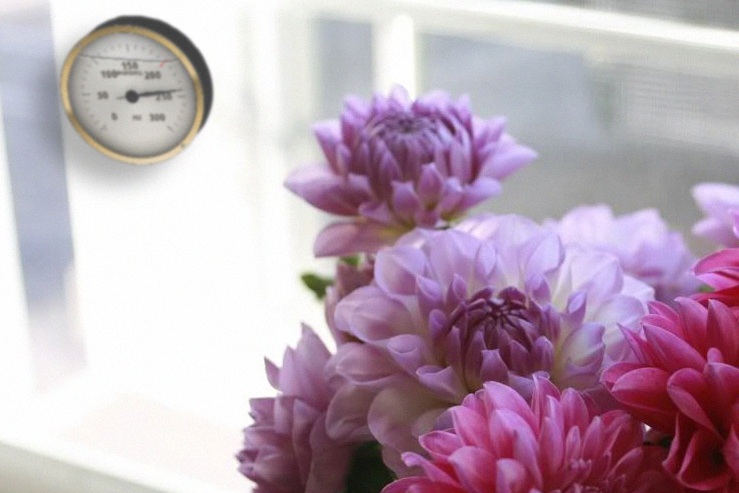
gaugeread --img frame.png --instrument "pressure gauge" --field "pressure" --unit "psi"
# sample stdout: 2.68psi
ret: 240psi
